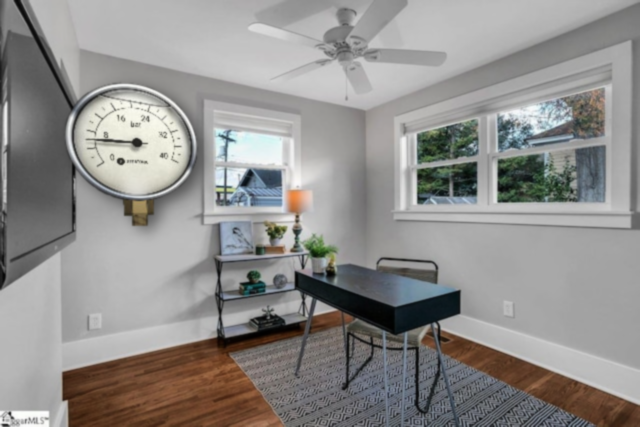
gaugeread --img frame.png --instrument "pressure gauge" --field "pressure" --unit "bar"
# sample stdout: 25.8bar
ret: 6bar
